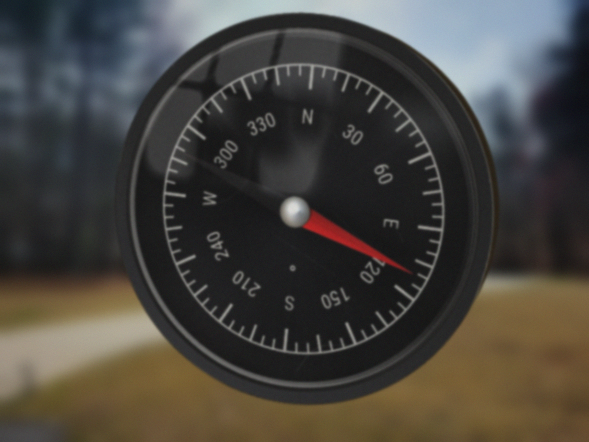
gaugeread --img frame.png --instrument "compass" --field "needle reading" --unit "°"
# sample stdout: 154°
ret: 110°
